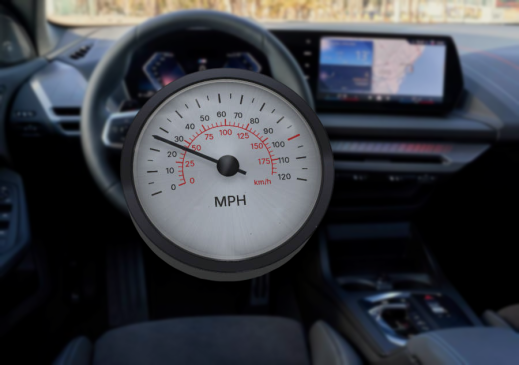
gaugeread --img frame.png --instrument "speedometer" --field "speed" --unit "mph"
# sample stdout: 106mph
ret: 25mph
